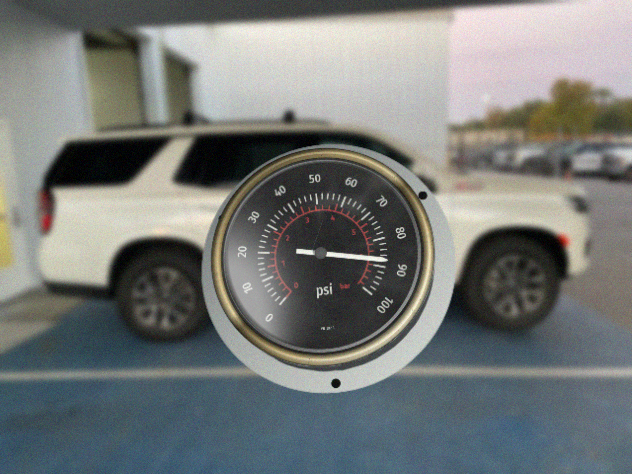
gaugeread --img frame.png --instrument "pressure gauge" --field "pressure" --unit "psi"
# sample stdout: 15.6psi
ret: 88psi
